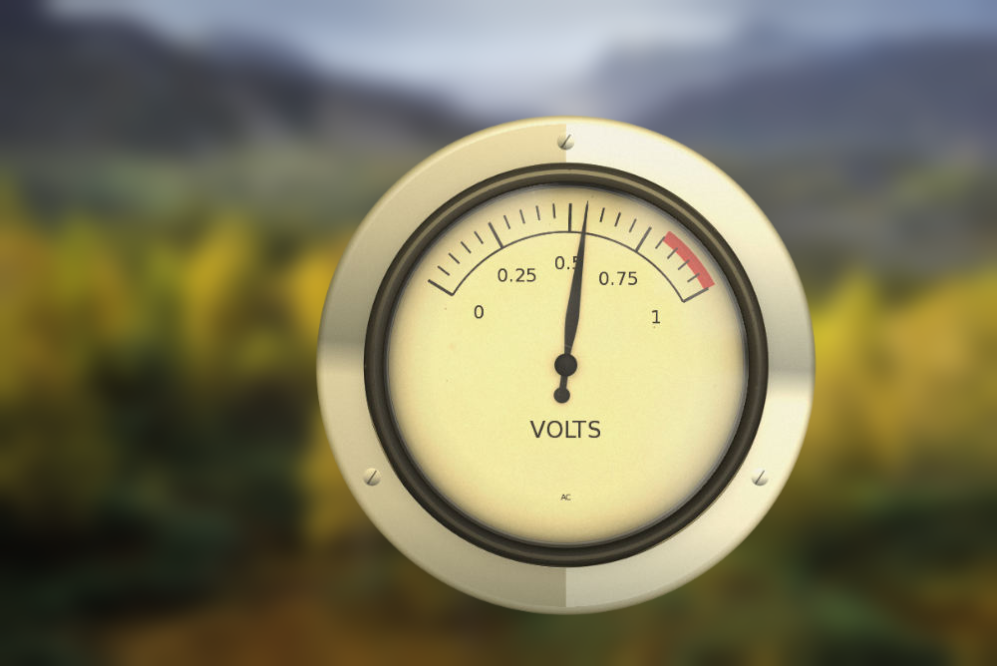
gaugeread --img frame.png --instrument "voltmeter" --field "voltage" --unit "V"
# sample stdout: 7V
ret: 0.55V
